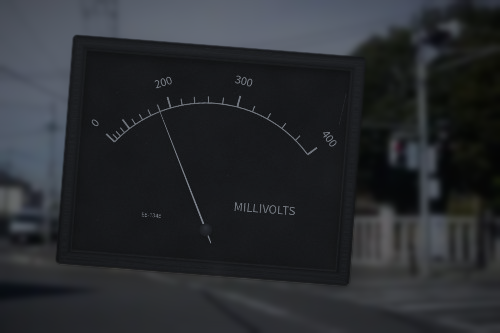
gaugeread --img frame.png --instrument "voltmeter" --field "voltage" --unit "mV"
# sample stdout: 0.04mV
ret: 180mV
